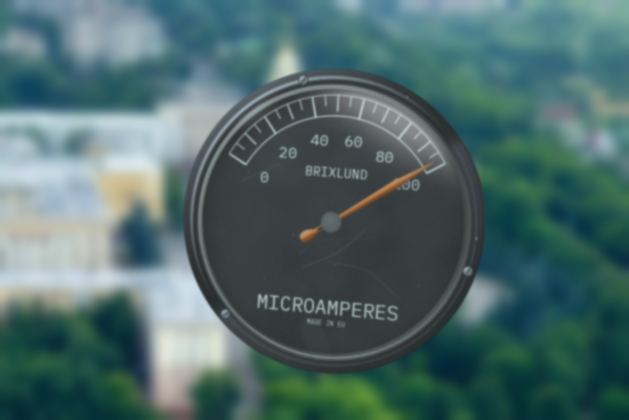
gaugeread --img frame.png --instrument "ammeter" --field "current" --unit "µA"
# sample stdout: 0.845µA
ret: 97.5µA
